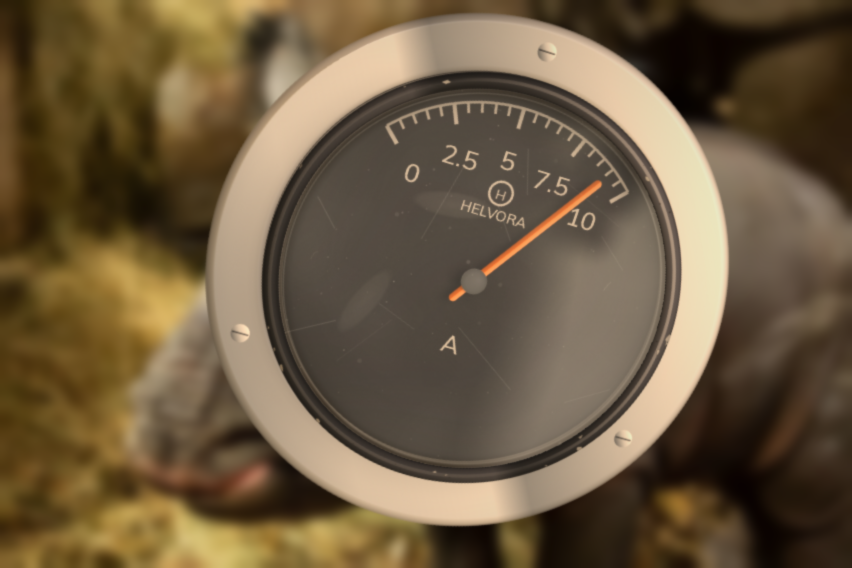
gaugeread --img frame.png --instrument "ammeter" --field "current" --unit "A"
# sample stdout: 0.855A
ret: 9A
